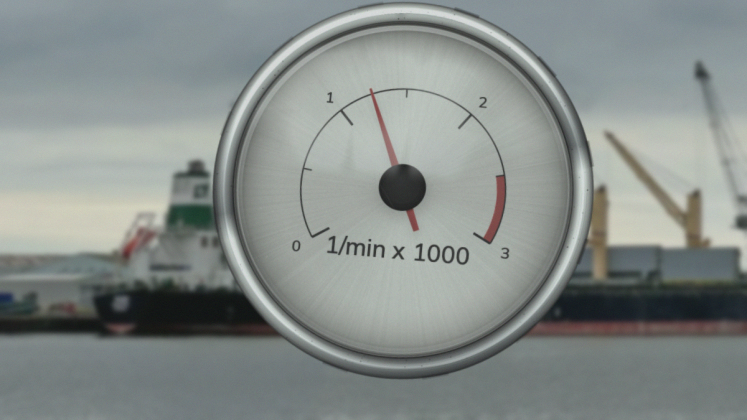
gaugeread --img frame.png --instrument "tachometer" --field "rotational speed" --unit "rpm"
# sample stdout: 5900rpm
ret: 1250rpm
